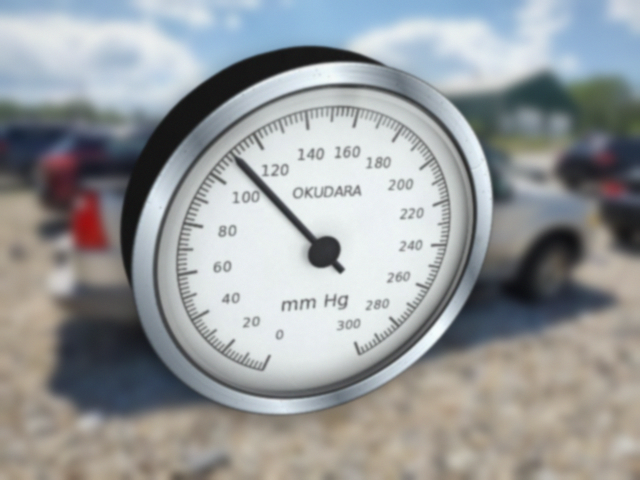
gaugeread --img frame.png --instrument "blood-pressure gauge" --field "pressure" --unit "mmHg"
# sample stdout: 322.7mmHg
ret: 110mmHg
